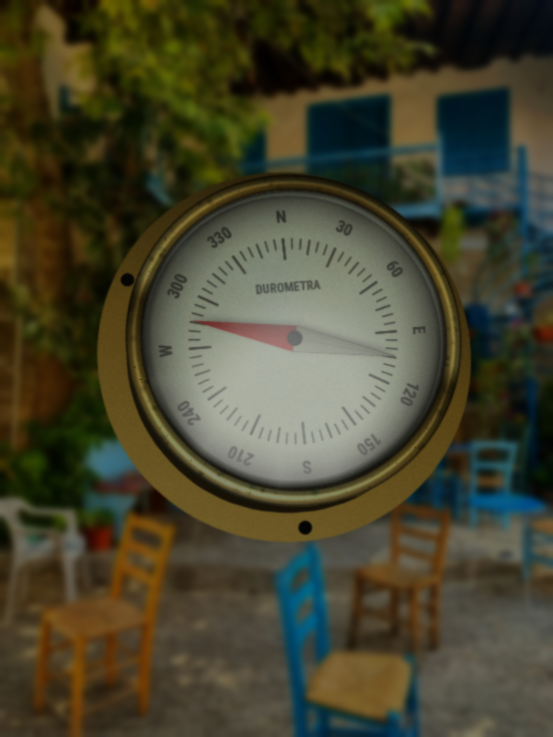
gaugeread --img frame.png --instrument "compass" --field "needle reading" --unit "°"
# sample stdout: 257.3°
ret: 285°
